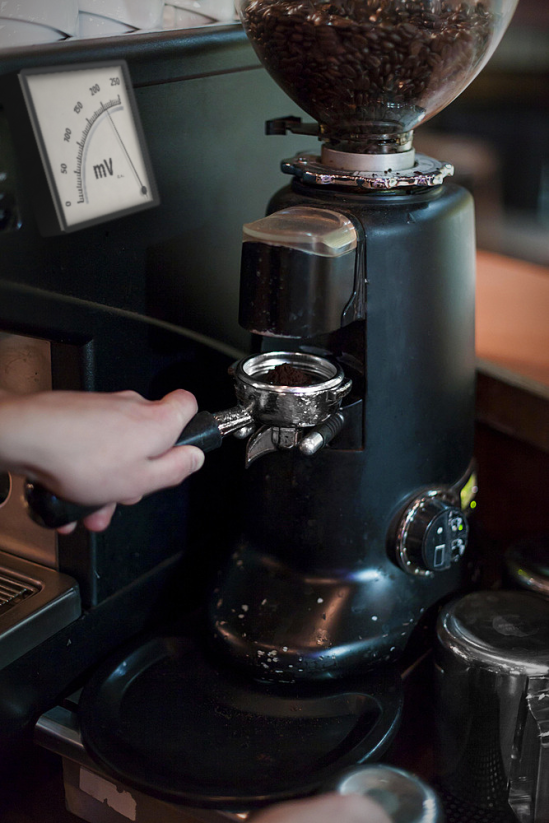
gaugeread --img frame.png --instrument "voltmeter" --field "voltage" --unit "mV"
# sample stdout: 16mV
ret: 200mV
